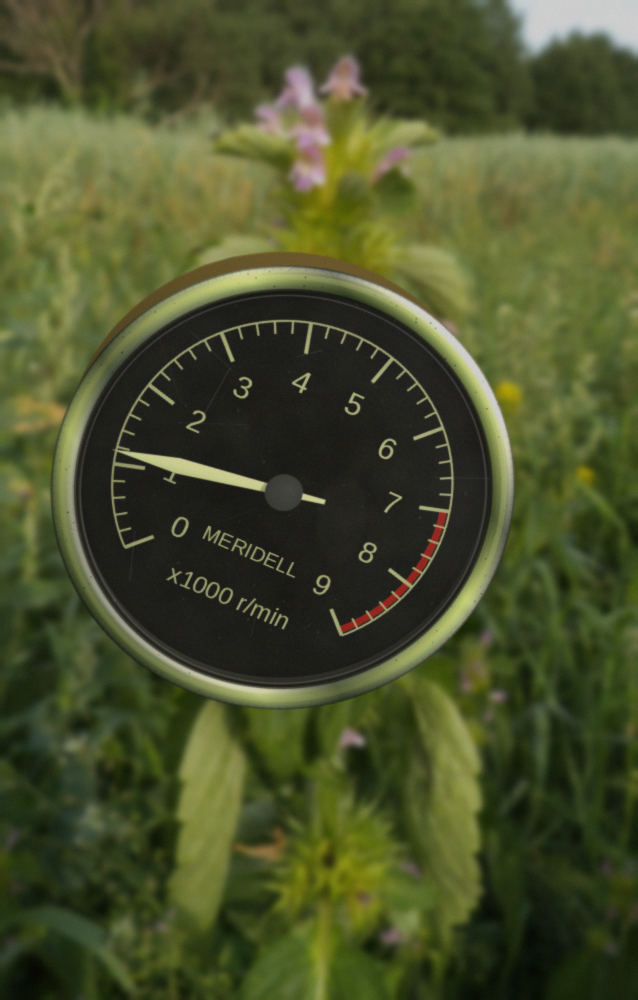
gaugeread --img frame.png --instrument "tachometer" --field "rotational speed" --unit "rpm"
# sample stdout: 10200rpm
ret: 1200rpm
